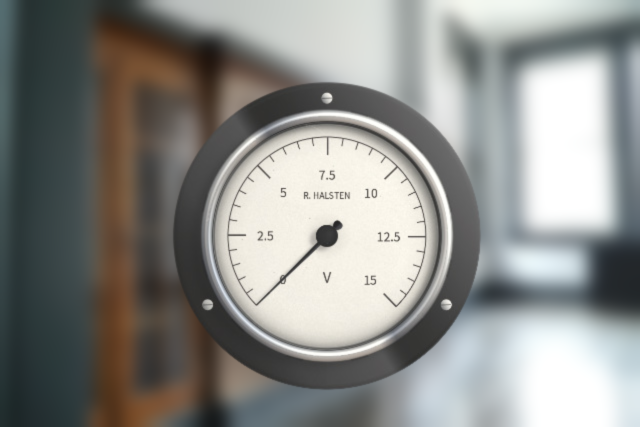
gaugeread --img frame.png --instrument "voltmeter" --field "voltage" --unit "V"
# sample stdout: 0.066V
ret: 0V
